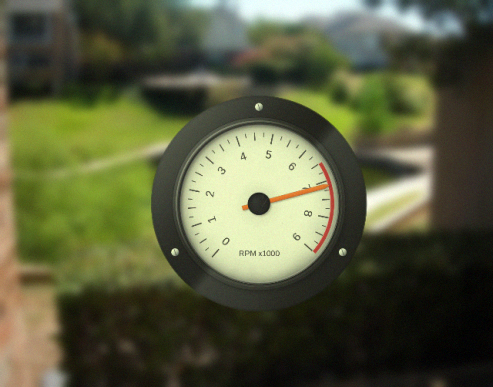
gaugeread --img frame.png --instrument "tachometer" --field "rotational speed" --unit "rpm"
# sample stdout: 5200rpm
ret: 7125rpm
